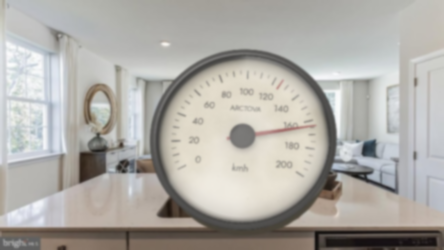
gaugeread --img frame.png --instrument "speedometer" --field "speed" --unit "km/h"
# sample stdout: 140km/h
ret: 165km/h
